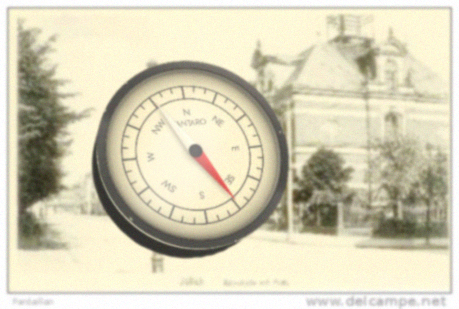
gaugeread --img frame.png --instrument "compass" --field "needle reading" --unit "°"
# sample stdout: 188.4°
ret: 150°
